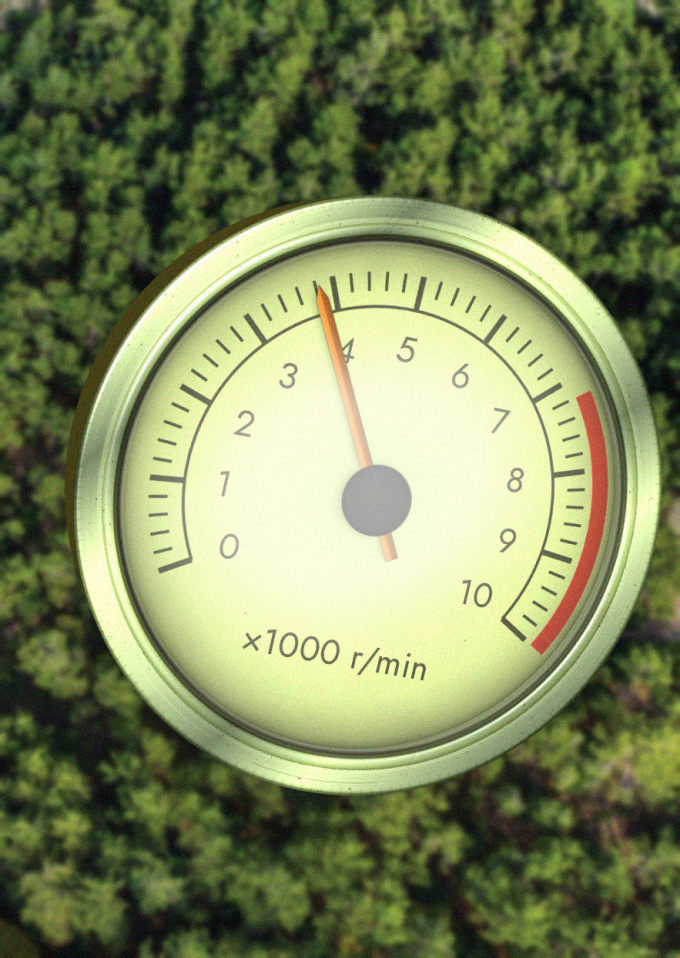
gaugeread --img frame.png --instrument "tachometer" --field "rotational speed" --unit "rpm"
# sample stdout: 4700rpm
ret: 3800rpm
